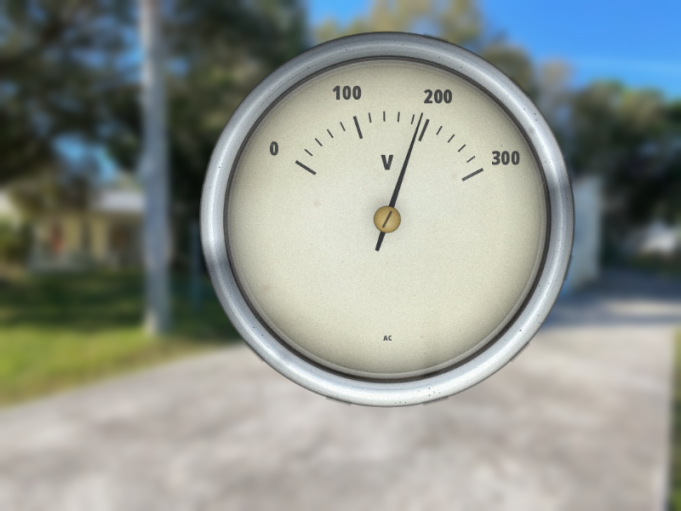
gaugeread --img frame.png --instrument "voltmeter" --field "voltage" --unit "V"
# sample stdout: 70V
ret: 190V
